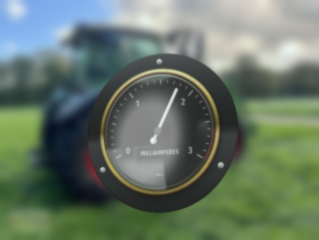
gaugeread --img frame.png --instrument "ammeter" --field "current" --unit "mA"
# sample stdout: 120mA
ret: 1.8mA
